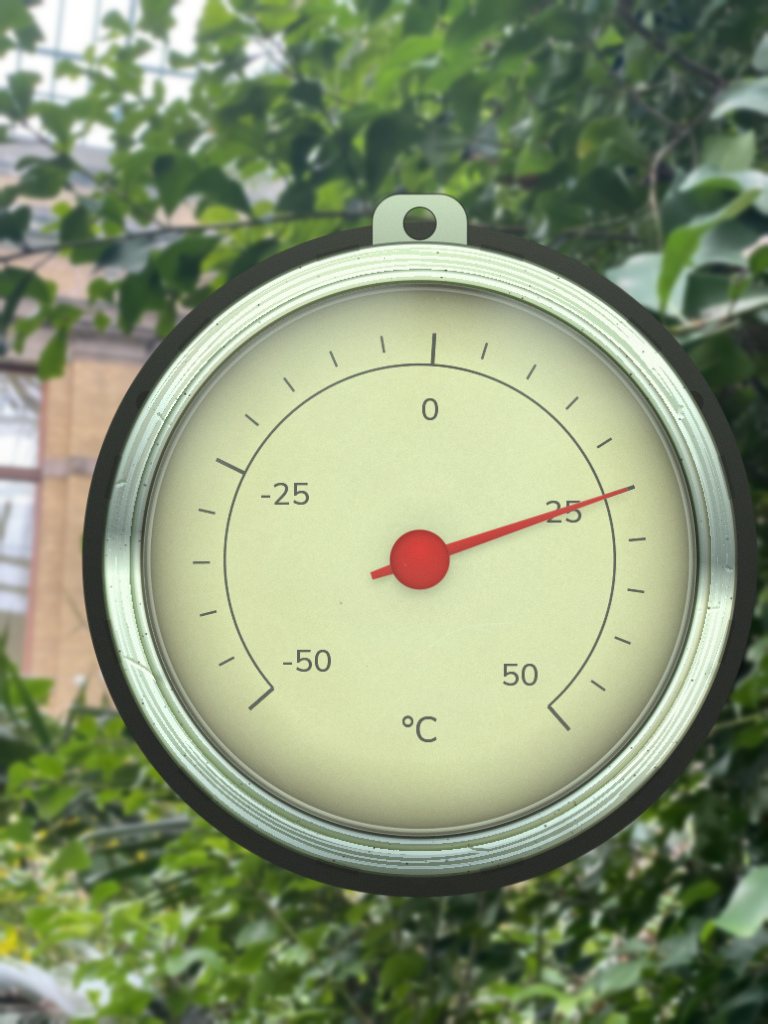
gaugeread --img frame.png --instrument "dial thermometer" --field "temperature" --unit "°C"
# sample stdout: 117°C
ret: 25°C
